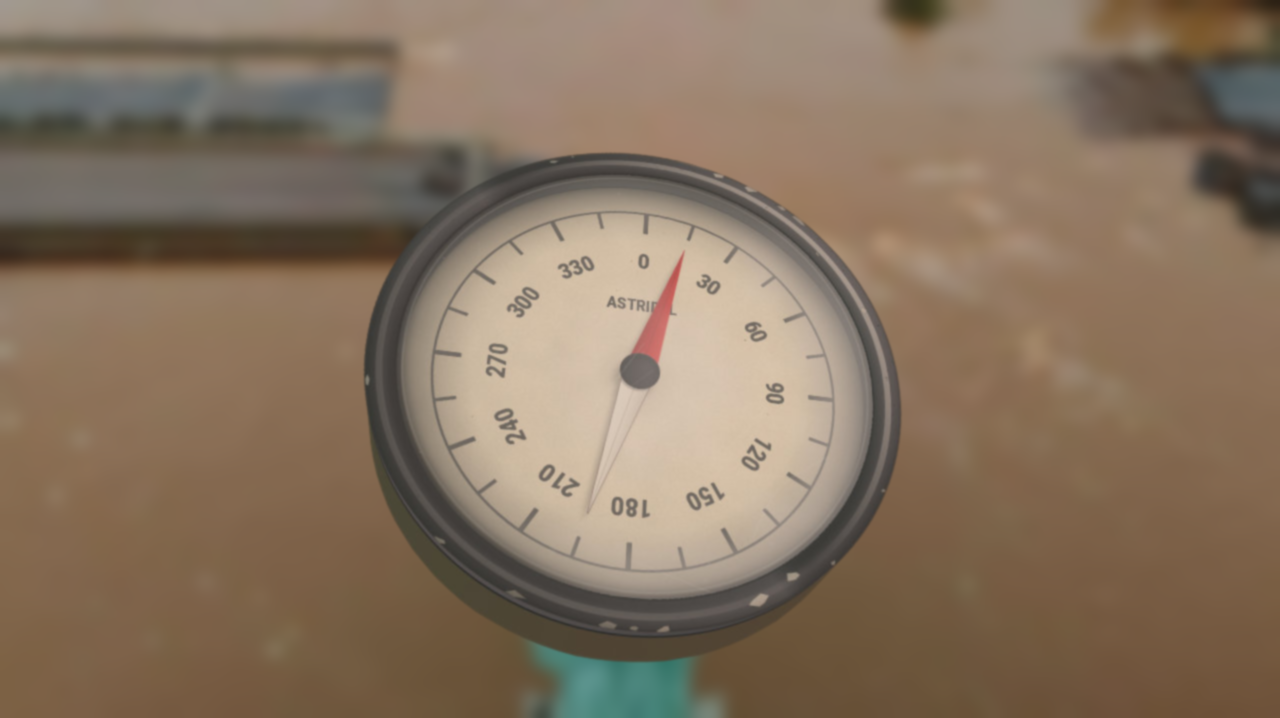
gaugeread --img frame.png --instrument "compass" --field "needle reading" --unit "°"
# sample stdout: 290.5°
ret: 15°
